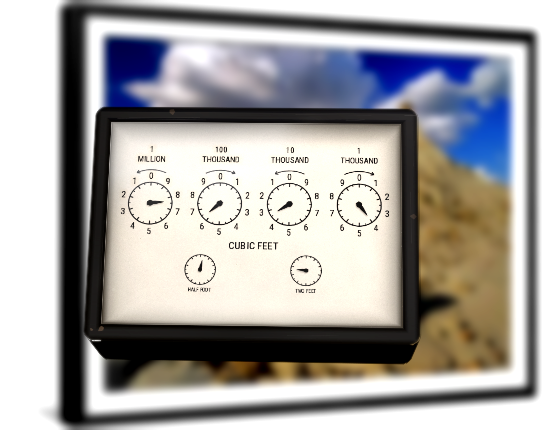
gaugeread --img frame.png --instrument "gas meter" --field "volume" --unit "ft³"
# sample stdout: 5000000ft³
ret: 763400ft³
